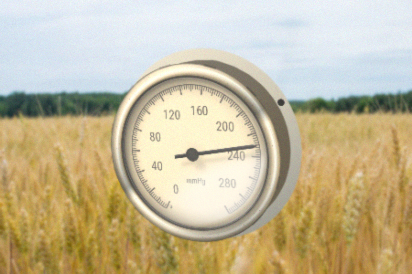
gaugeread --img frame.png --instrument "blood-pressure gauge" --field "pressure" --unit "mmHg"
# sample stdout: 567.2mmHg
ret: 230mmHg
